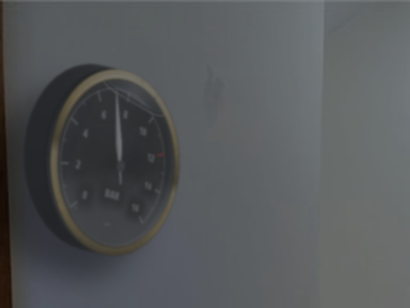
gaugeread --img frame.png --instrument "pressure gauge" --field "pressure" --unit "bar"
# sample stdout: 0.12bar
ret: 7bar
